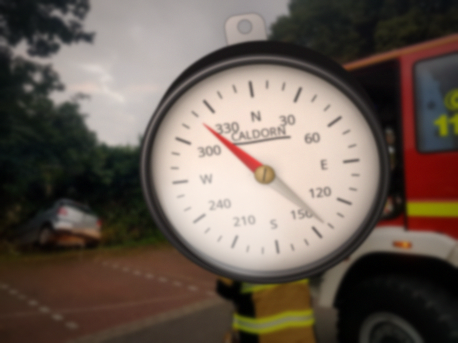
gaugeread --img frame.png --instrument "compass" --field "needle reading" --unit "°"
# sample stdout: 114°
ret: 320°
